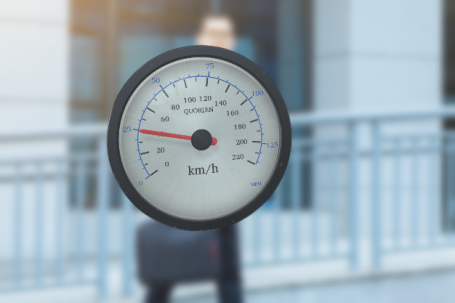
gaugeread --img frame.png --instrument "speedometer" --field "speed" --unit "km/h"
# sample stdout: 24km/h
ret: 40km/h
